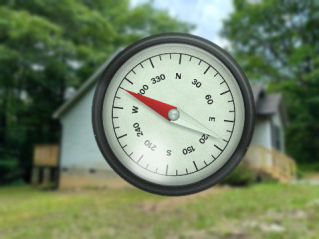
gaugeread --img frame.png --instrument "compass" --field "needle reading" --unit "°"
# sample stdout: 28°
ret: 290°
